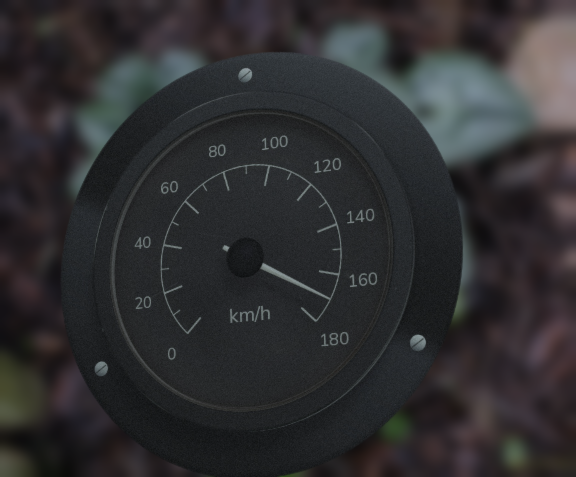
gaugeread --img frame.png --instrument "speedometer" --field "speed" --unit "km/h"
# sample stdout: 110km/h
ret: 170km/h
